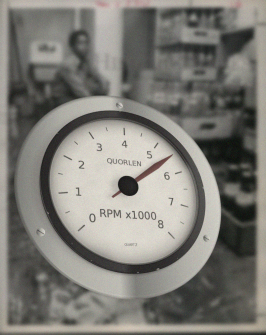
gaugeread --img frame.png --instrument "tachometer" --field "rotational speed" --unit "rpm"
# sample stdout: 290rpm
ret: 5500rpm
